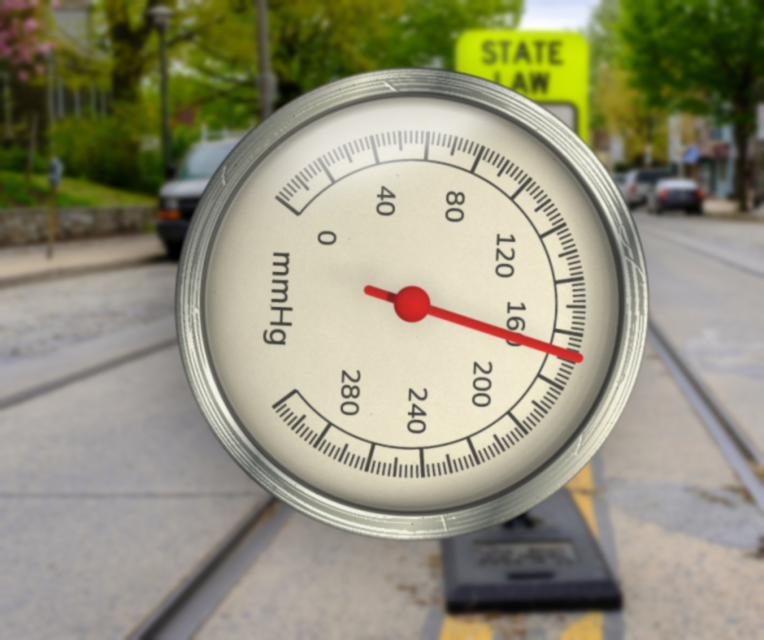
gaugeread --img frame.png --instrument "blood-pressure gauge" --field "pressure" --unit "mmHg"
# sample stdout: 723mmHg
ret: 168mmHg
